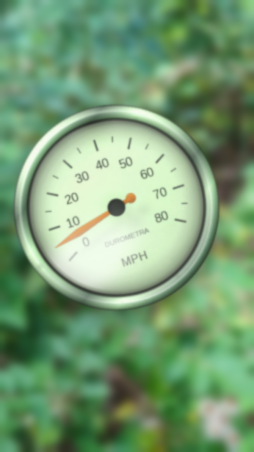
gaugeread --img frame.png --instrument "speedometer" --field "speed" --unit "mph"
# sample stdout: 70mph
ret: 5mph
